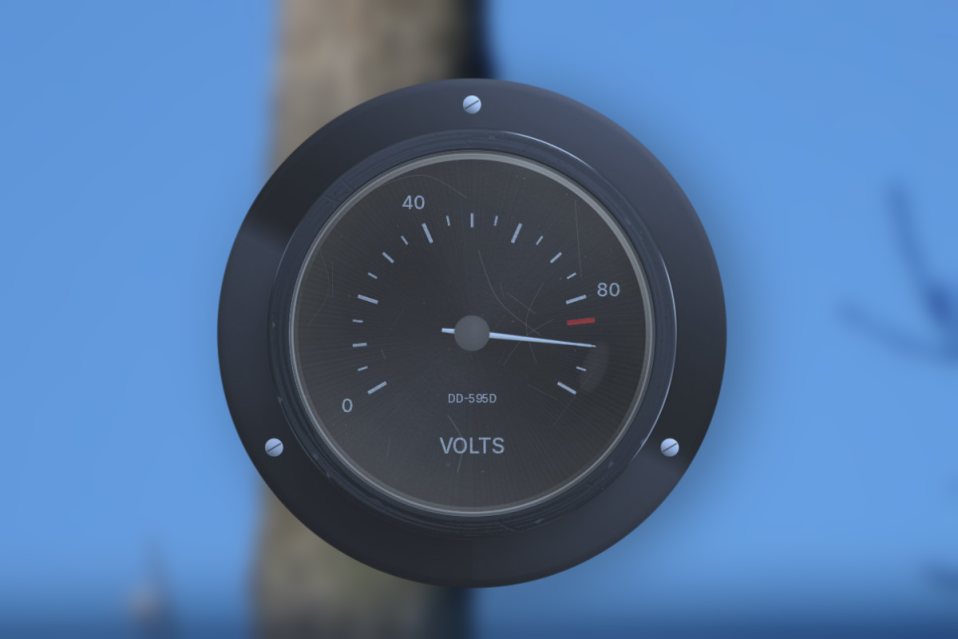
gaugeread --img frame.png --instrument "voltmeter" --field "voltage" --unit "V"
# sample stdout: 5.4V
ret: 90V
